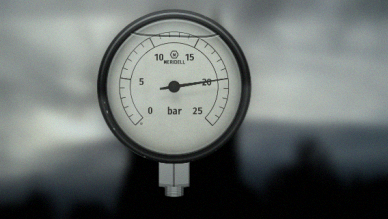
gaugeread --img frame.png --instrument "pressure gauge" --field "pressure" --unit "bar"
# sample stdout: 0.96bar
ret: 20bar
